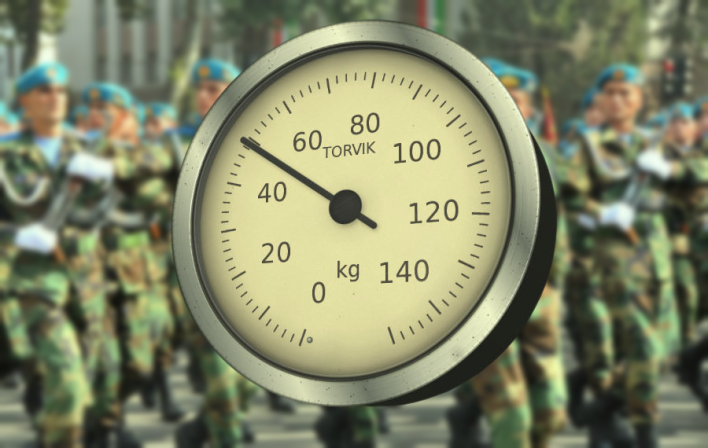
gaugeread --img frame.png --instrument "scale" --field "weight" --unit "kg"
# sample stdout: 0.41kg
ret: 49kg
